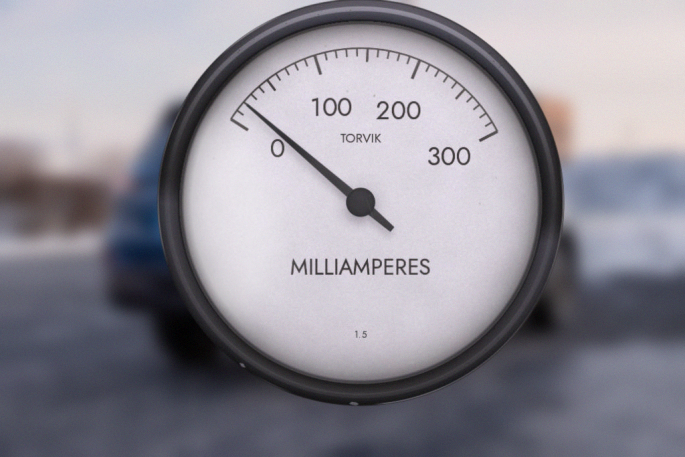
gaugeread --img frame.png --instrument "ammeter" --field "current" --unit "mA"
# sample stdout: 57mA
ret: 20mA
